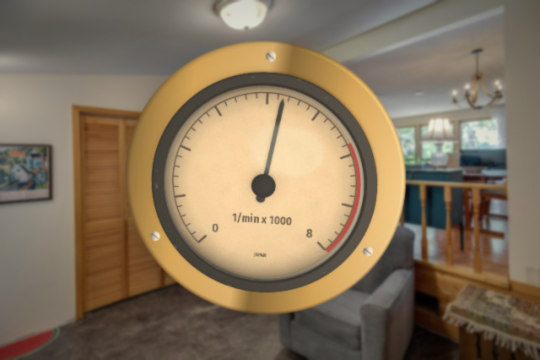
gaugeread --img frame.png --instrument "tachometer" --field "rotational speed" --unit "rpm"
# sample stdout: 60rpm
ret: 4300rpm
